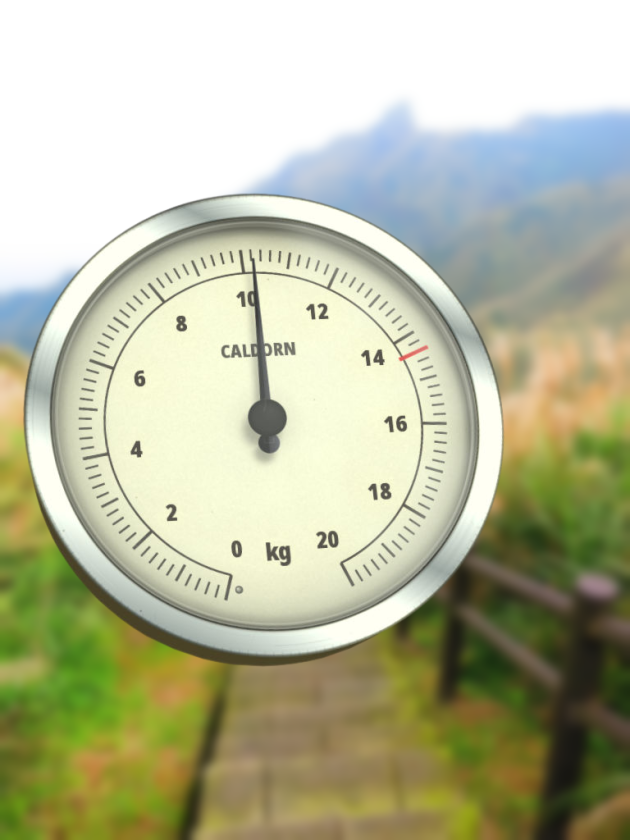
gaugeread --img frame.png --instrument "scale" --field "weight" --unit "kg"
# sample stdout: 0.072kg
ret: 10.2kg
